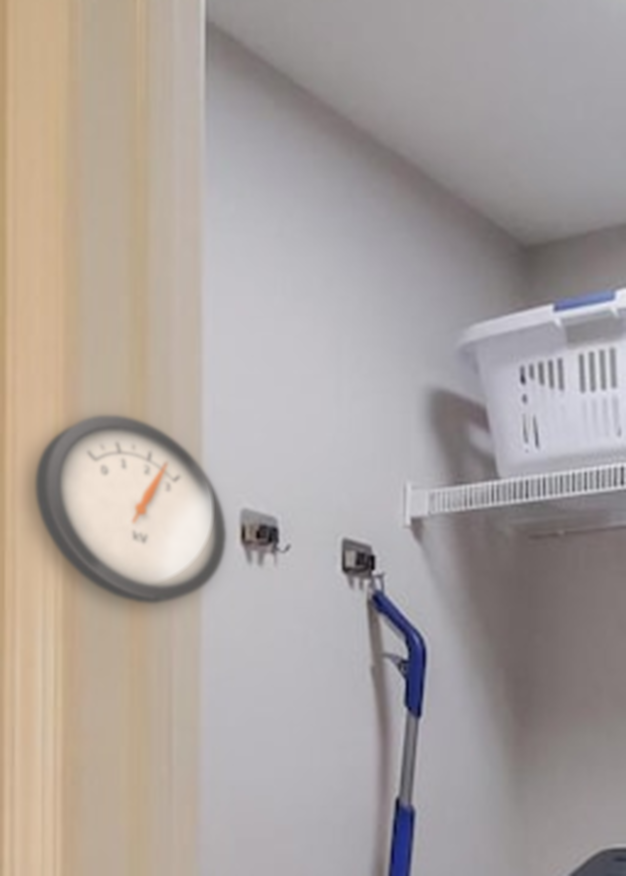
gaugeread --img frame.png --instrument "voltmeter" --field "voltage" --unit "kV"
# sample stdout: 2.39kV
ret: 2.5kV
